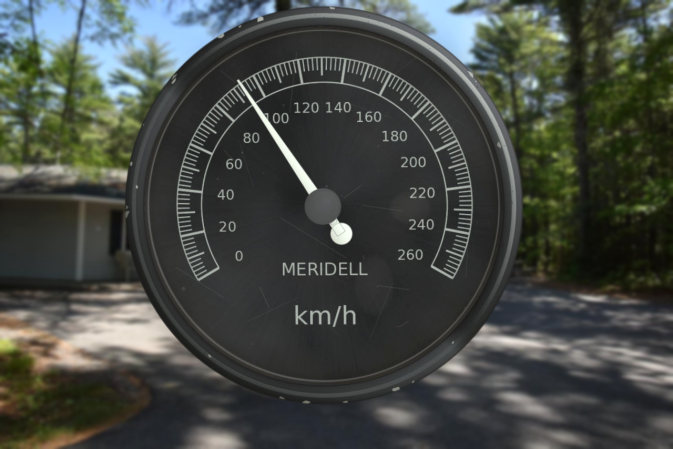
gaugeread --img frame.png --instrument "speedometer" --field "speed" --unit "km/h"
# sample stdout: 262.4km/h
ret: 94km/h
